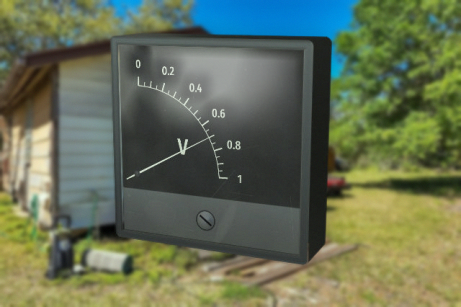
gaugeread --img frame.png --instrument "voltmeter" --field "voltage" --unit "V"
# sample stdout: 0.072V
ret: 0.7V
